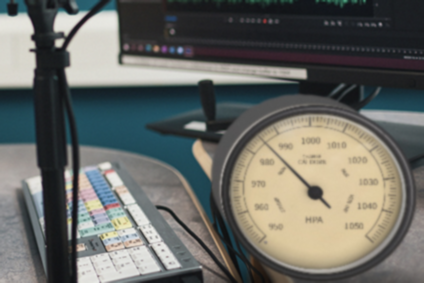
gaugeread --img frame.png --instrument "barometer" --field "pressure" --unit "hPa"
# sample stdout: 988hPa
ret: 985hPa
